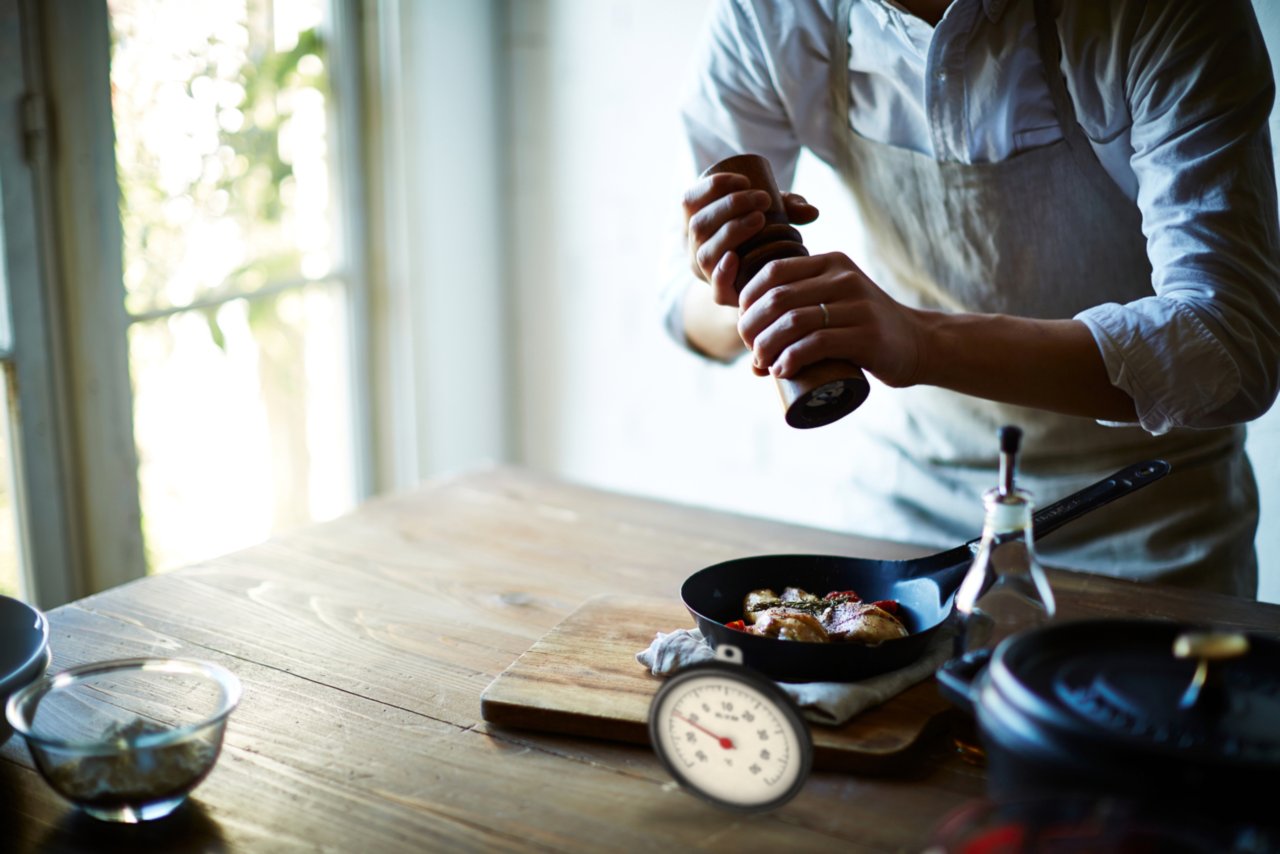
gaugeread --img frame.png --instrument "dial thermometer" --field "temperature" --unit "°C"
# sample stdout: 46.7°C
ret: -10°C
